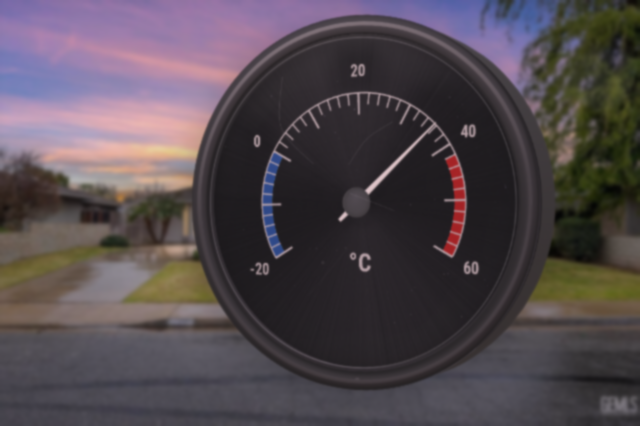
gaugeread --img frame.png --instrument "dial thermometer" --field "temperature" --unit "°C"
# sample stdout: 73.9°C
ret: 36°C
